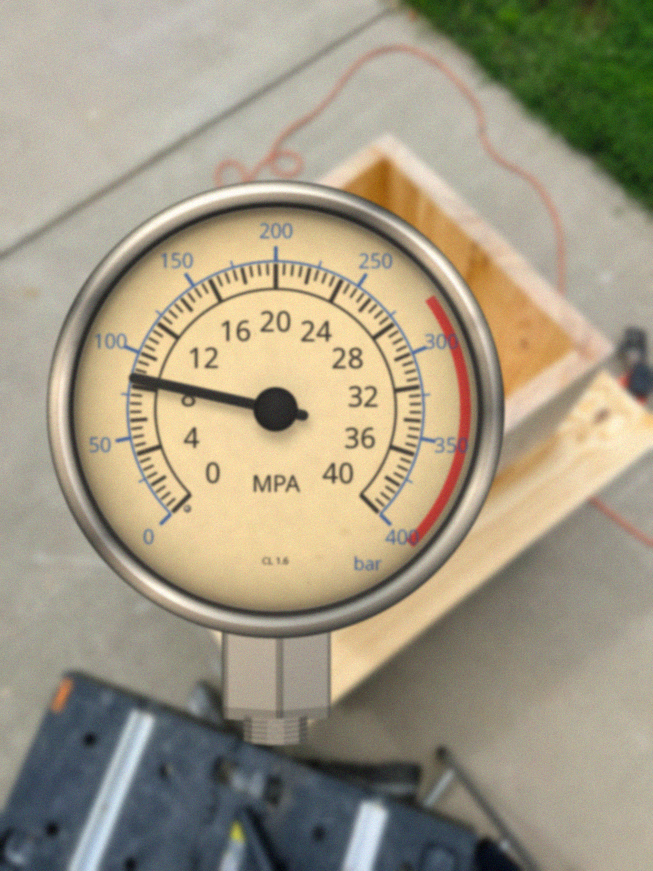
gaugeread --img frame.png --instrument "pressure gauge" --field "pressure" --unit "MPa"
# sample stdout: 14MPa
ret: 8.5MPa
